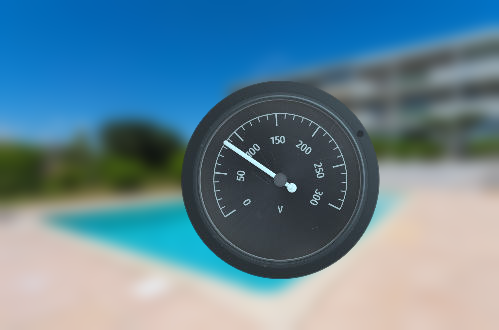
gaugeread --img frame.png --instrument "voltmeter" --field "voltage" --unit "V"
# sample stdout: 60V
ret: 85V
